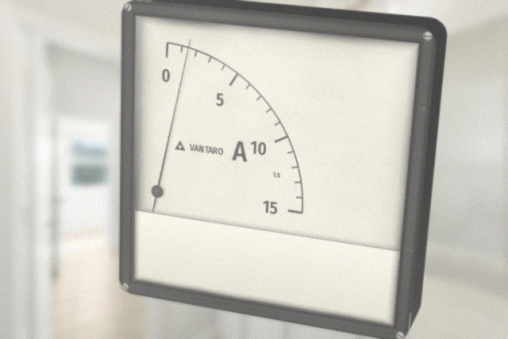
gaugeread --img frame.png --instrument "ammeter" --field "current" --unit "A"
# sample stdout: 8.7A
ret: 1.5A
